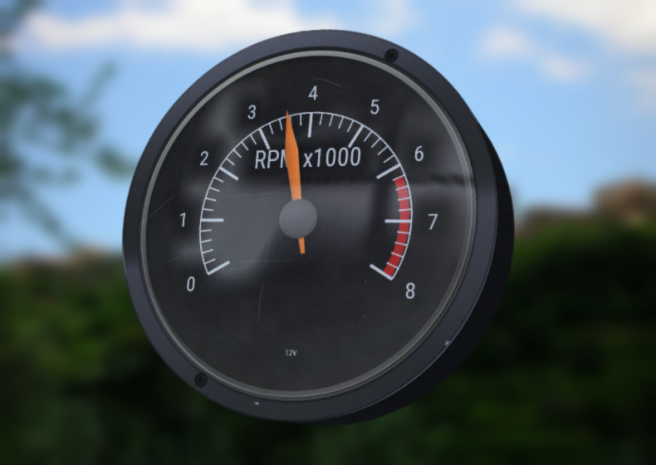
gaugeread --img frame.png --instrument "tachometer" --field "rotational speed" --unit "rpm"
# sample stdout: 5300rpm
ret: 3600rpm
